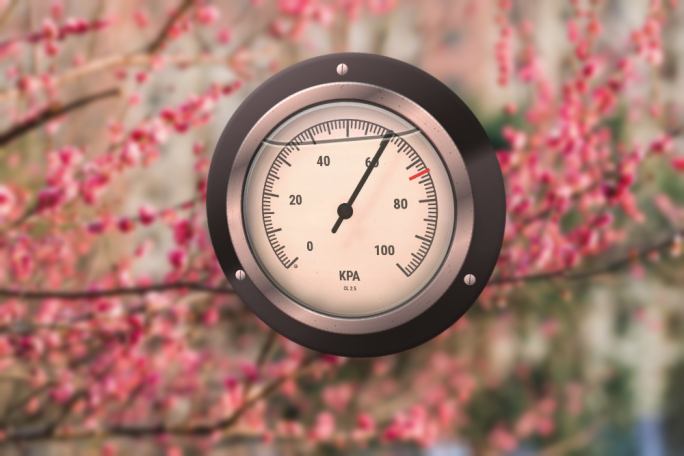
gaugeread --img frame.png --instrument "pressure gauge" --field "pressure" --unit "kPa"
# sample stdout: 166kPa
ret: 61kPa
